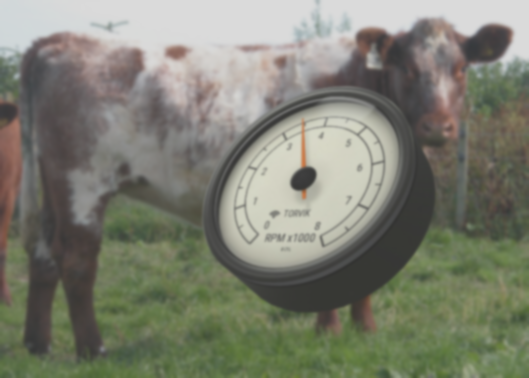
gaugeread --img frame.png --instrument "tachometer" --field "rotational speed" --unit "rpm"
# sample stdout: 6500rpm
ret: 3500rpm
